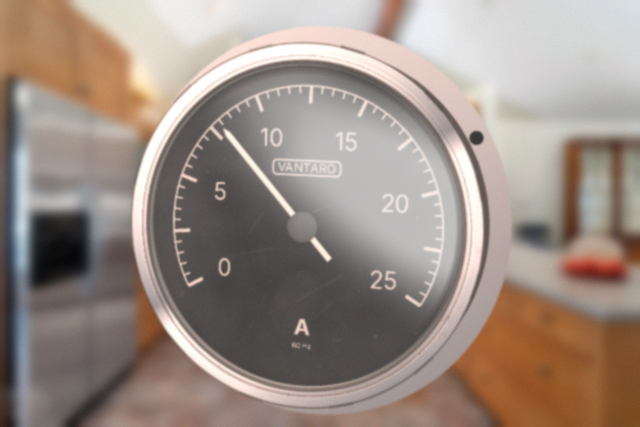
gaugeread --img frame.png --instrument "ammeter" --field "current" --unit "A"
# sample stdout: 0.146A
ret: 8A
